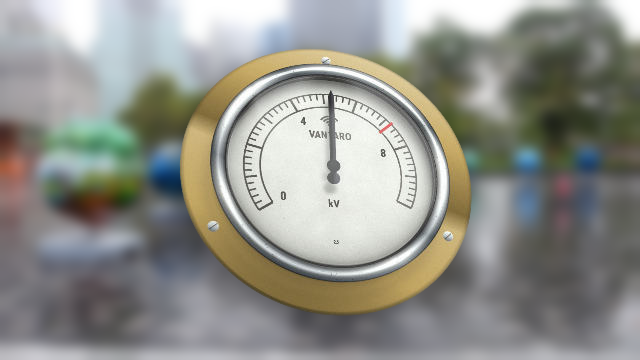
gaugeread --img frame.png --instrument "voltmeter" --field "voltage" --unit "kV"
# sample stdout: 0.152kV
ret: 5.2kV
